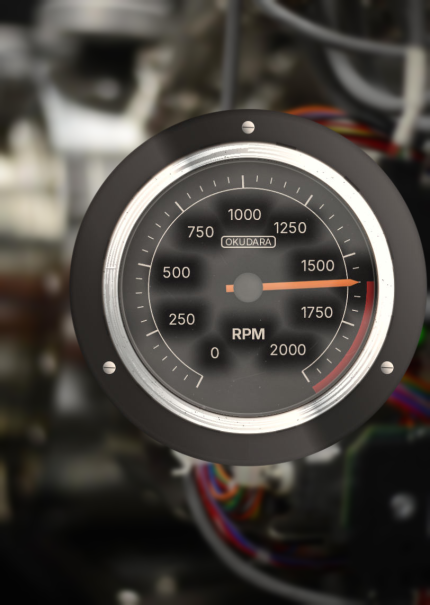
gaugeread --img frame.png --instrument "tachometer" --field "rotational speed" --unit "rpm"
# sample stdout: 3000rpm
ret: 1600rpm
